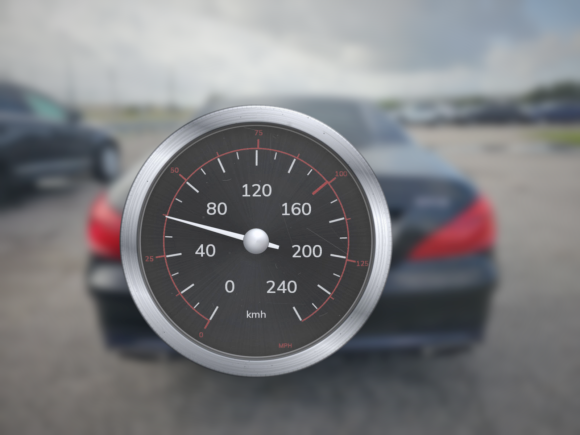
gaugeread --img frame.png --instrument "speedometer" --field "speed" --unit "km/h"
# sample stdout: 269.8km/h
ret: 60km/h
